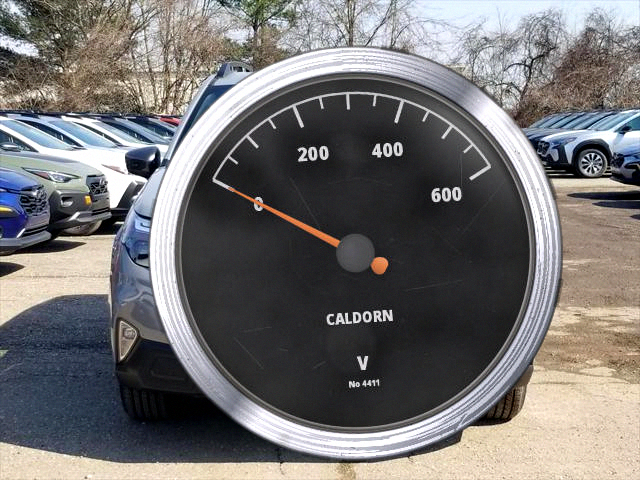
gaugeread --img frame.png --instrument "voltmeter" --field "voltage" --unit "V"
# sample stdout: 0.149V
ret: 0V
